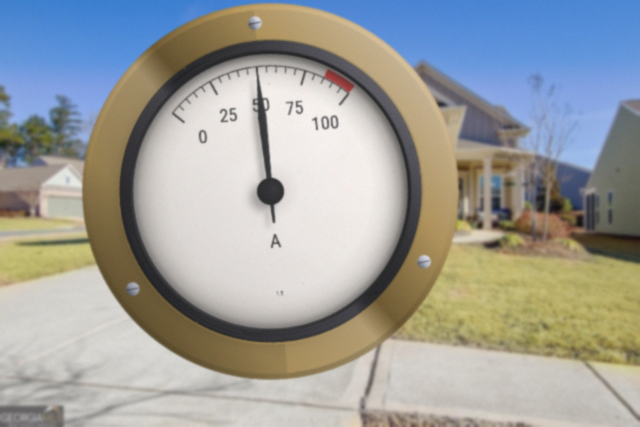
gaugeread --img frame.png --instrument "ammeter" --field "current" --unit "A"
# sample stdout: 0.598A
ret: 50A
